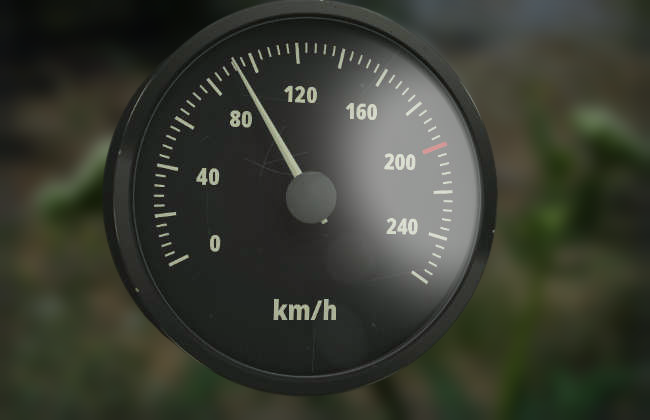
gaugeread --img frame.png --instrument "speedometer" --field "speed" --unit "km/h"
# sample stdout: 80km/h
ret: 92km/h
